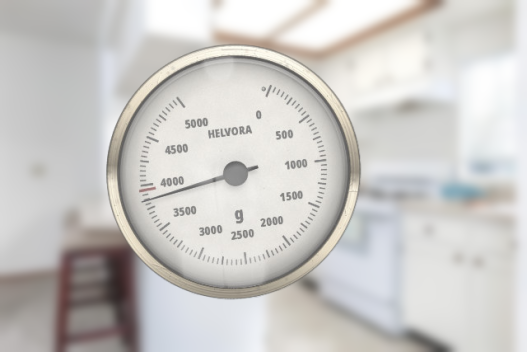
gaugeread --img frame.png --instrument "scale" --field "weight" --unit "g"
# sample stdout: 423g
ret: 3850g
